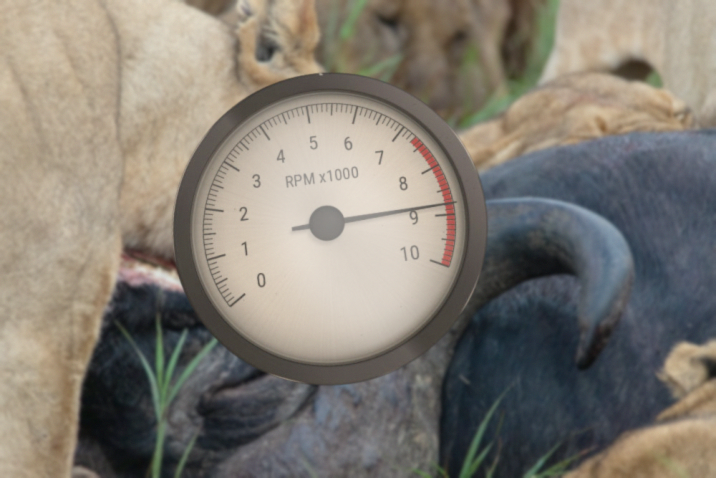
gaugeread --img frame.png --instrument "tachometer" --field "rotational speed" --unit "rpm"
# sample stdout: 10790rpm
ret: 8800rpm
